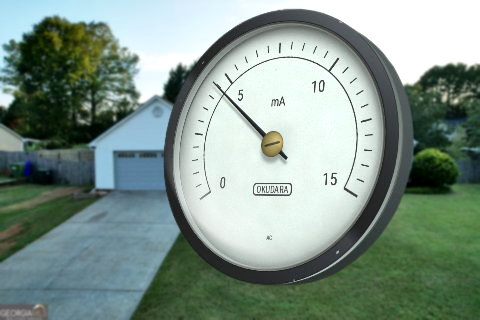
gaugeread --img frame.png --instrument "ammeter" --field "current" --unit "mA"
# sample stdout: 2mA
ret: 4.5mA
